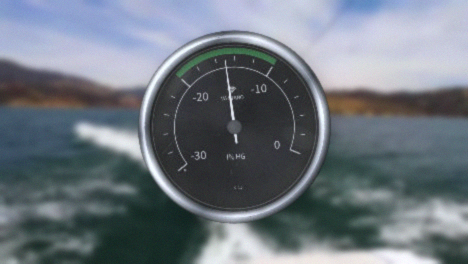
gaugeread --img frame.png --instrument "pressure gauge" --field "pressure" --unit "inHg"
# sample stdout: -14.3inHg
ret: -15inHg
